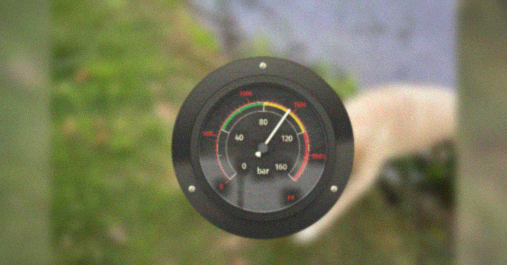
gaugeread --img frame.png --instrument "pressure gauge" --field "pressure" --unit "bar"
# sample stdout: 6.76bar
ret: 100bar
